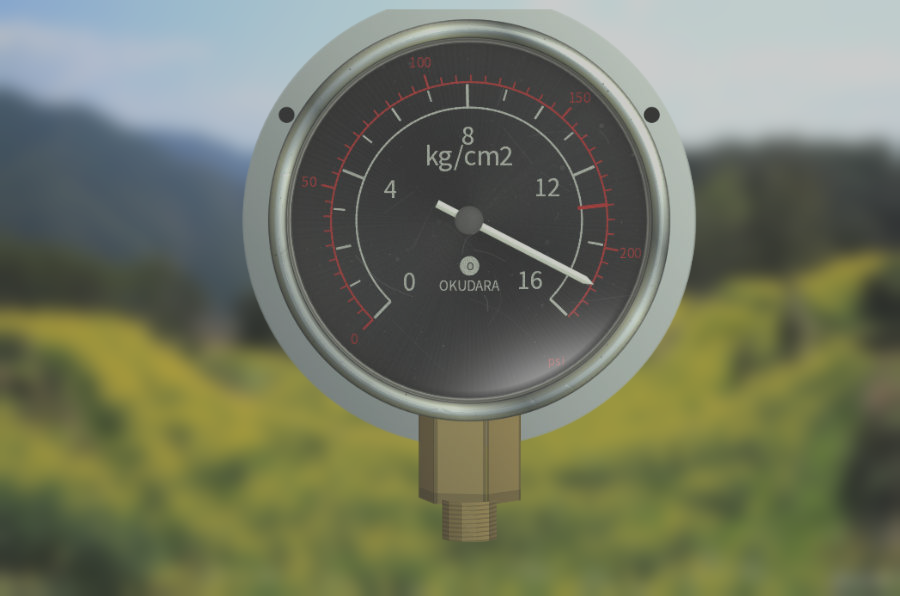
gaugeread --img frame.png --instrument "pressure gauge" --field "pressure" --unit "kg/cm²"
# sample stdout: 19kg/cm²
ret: 15kg/cm²
